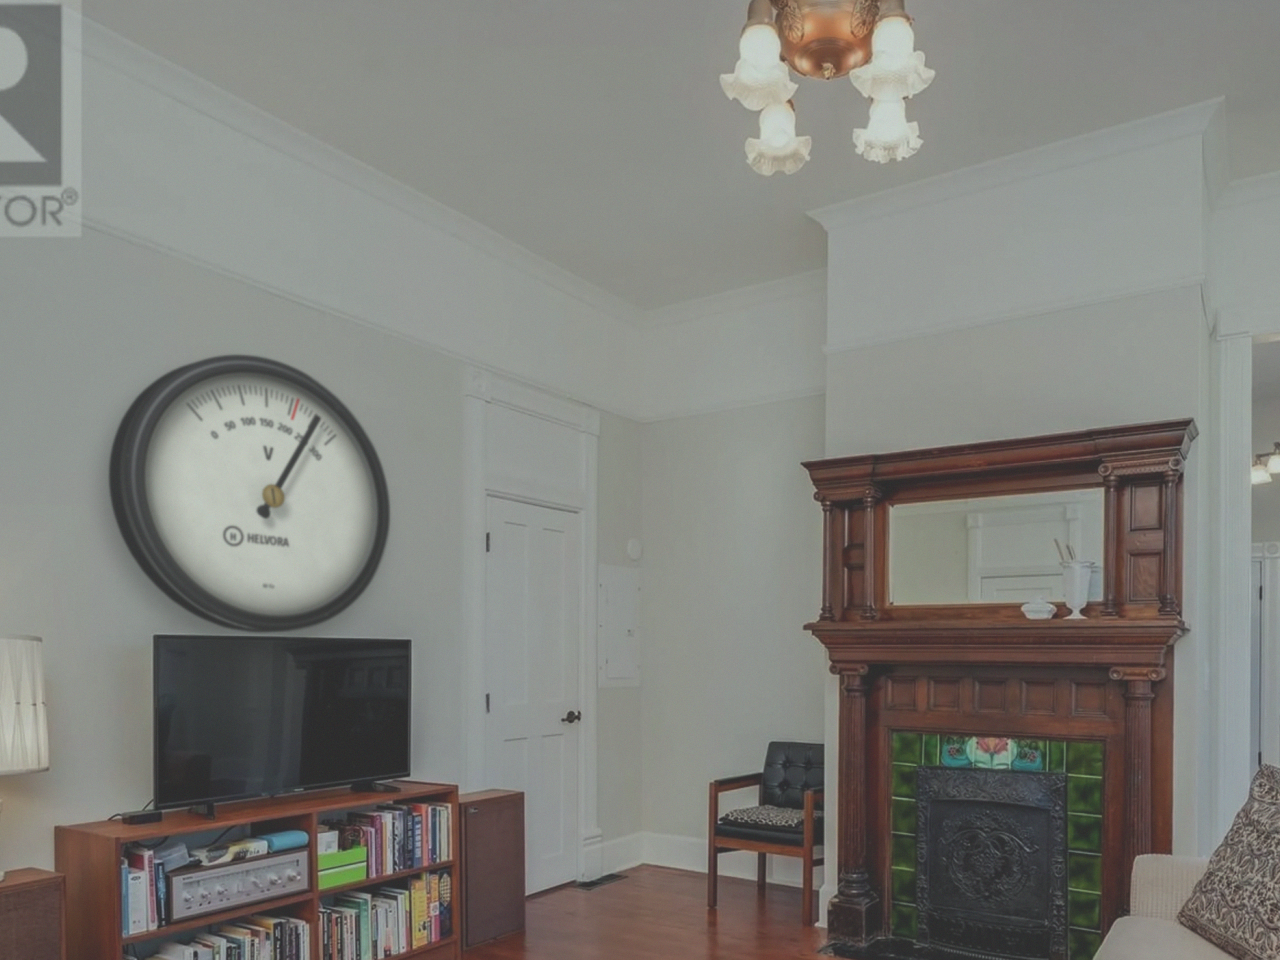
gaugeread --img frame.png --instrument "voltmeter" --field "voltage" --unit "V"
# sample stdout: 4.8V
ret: 250V
